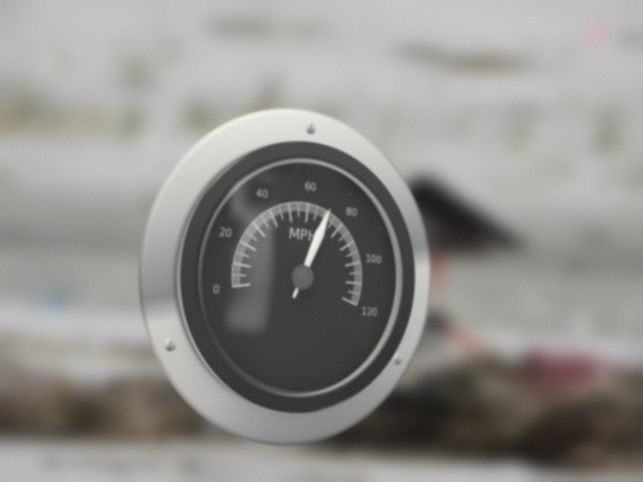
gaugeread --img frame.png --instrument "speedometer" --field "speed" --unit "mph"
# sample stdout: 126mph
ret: 70mph
